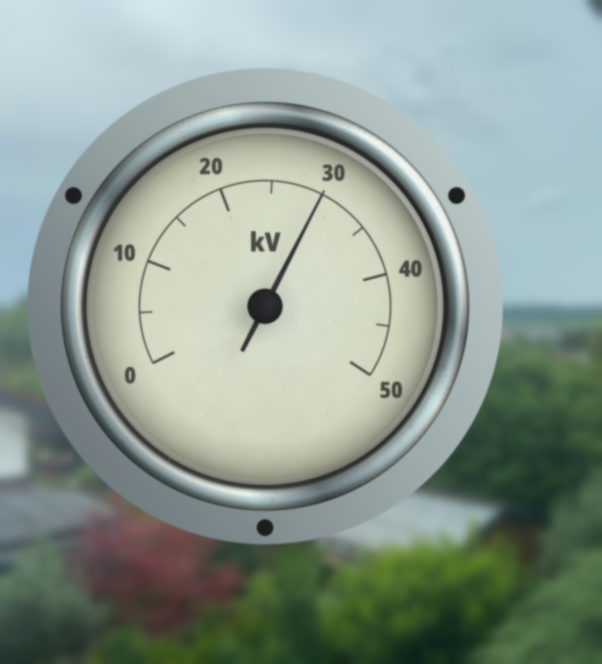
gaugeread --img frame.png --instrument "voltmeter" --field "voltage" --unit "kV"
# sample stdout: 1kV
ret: 30kV
